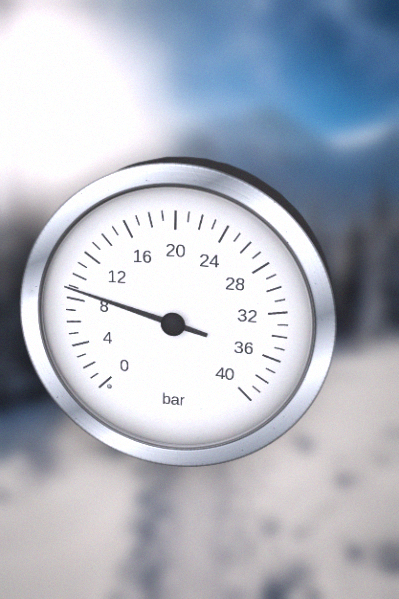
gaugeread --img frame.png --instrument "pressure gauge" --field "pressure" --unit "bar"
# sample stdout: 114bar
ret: 9bar
